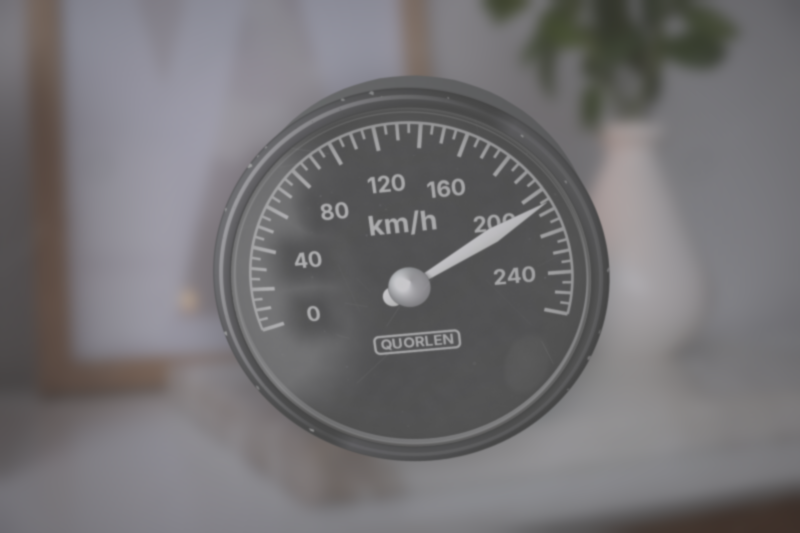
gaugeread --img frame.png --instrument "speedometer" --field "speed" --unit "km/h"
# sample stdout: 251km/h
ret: 205km/h
